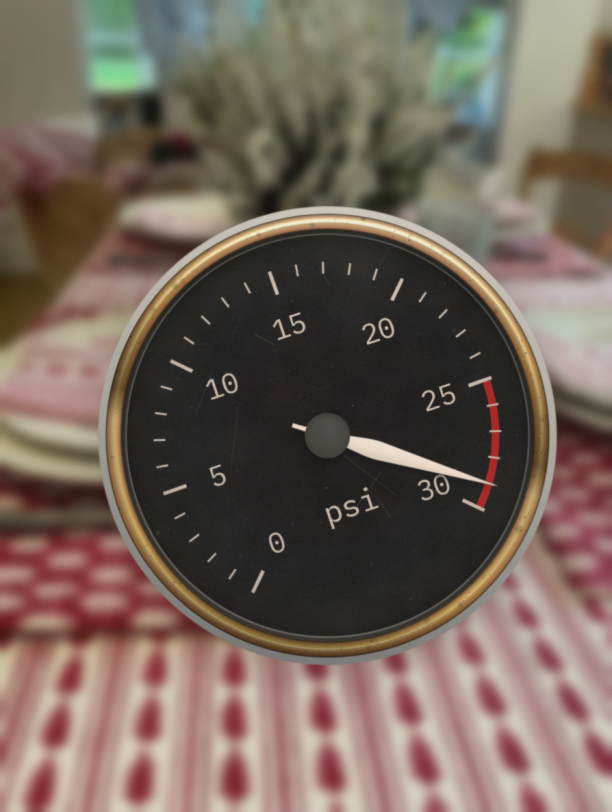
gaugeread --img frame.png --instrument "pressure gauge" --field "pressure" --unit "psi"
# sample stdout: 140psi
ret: 29psi
